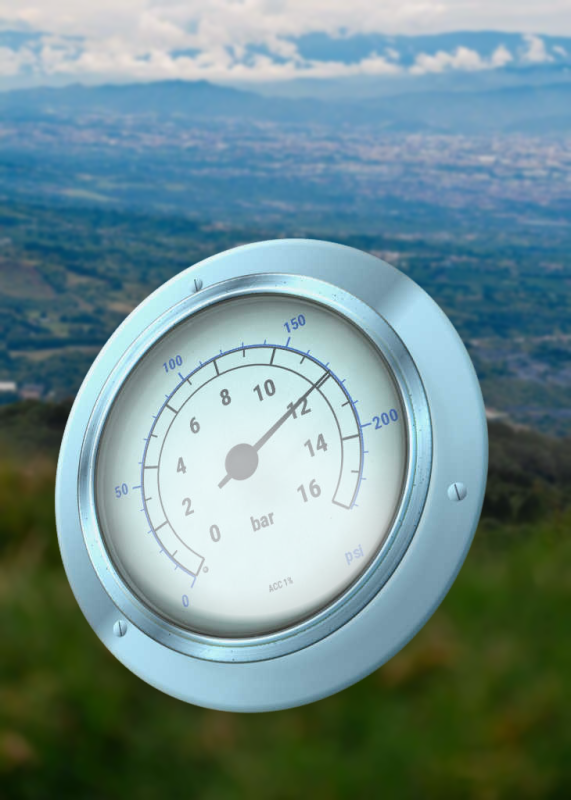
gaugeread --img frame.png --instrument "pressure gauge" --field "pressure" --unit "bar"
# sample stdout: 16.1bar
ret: 12bar
